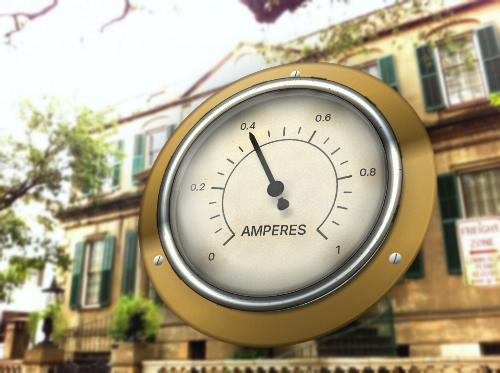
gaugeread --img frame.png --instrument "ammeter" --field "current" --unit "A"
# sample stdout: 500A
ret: 0.4A
